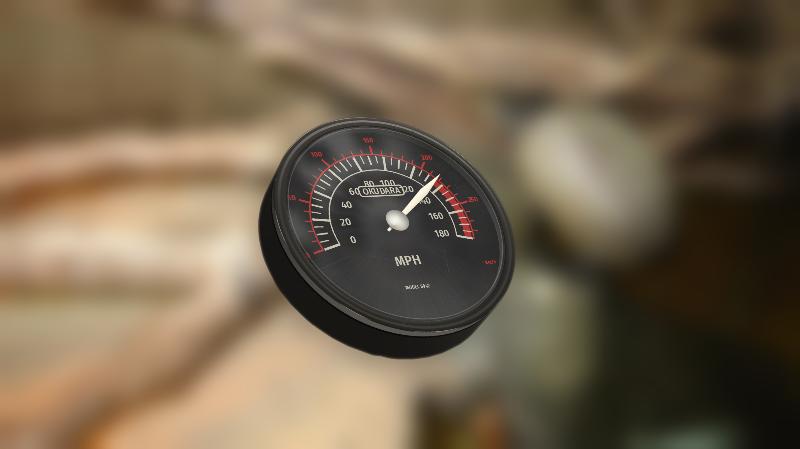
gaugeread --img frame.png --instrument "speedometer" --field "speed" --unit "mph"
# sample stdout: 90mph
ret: 135mph
